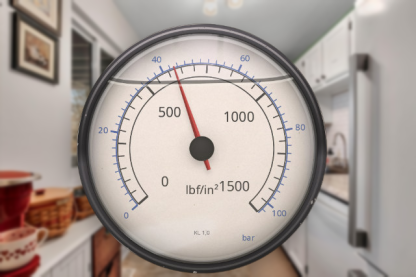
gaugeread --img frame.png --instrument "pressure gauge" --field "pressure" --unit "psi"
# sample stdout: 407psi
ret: 625psi
